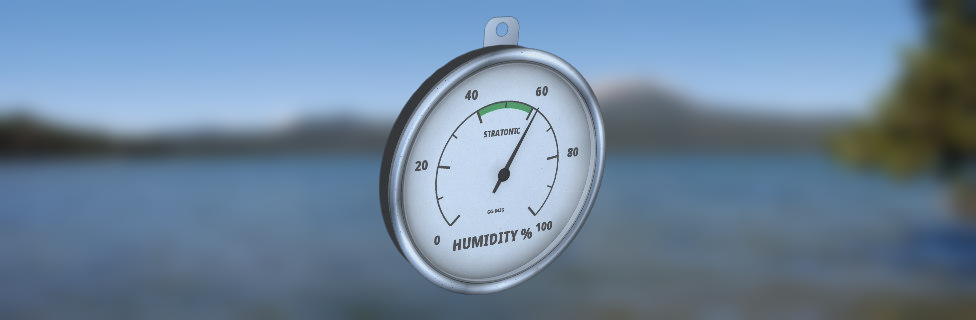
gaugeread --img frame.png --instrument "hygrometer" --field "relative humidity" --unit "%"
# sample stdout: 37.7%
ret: 60%
